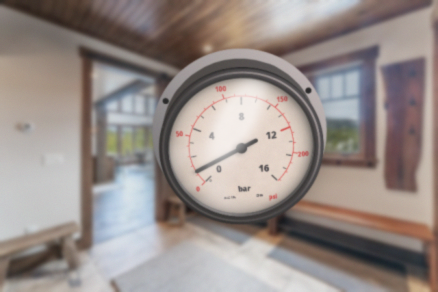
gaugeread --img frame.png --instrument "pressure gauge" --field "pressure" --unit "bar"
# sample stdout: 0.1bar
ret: 1bar
